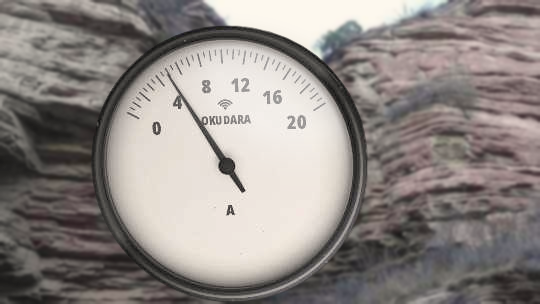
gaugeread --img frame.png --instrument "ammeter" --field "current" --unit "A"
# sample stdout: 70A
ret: 5A
